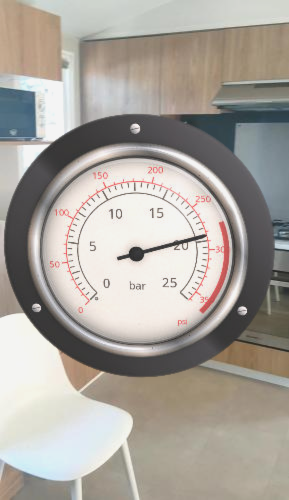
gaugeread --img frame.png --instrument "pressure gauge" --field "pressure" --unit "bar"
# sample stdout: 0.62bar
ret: 19.5bar
